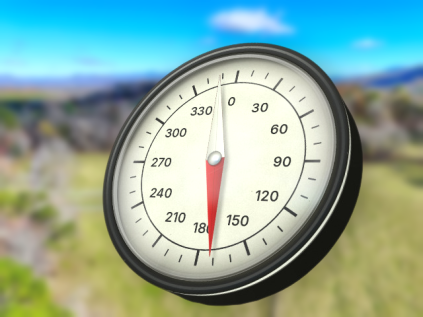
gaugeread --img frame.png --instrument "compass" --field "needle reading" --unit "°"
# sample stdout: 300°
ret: 170°
